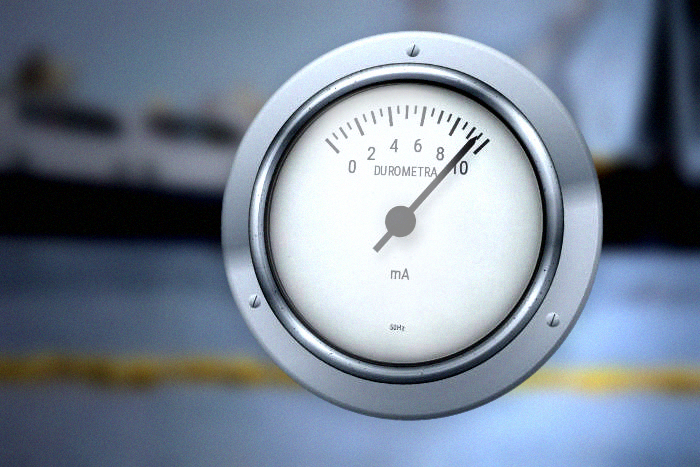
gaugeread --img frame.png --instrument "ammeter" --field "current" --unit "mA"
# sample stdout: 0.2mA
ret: 9.5mA
